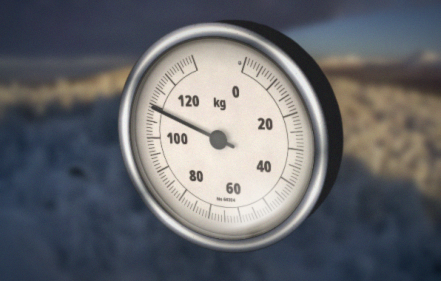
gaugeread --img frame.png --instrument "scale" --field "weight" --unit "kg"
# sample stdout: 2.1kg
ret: 110kg
